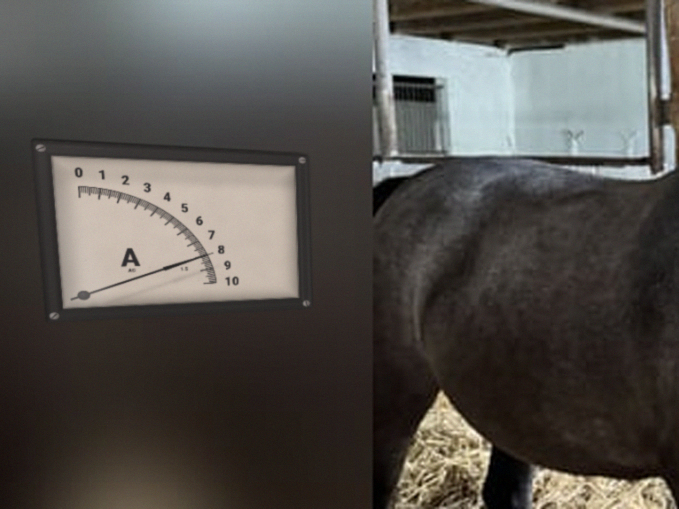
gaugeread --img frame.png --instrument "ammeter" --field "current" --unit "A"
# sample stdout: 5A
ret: 8A
